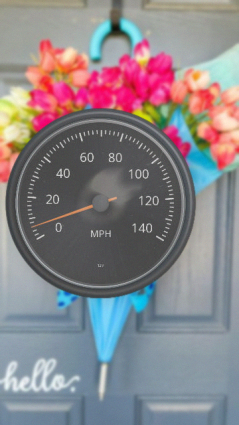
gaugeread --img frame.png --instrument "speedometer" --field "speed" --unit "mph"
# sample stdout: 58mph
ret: 6mph
